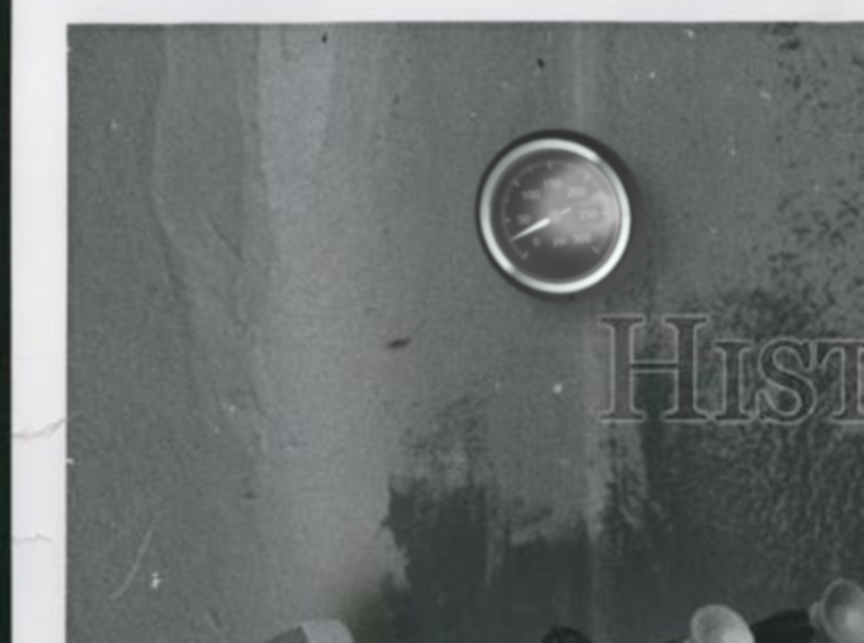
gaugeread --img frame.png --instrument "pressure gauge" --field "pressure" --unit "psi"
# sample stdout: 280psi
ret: 25psi
